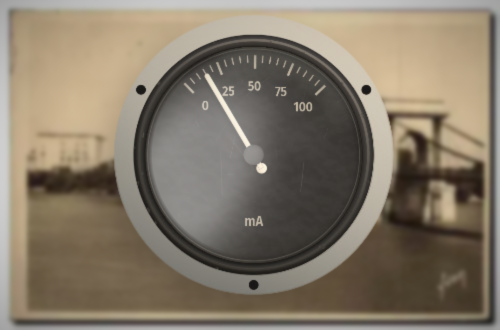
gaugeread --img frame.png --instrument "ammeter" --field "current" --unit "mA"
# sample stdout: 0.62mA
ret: 15mA
